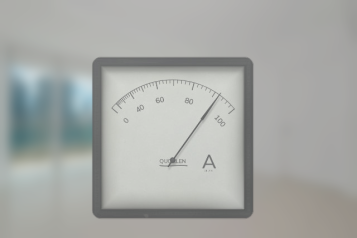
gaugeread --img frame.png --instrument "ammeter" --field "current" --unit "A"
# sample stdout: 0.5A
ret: 92A
